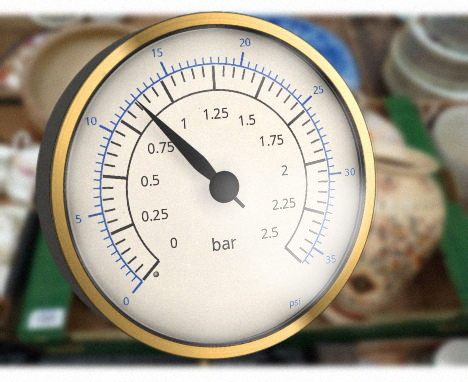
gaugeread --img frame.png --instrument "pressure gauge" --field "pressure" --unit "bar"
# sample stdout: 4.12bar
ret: 0.85bar
